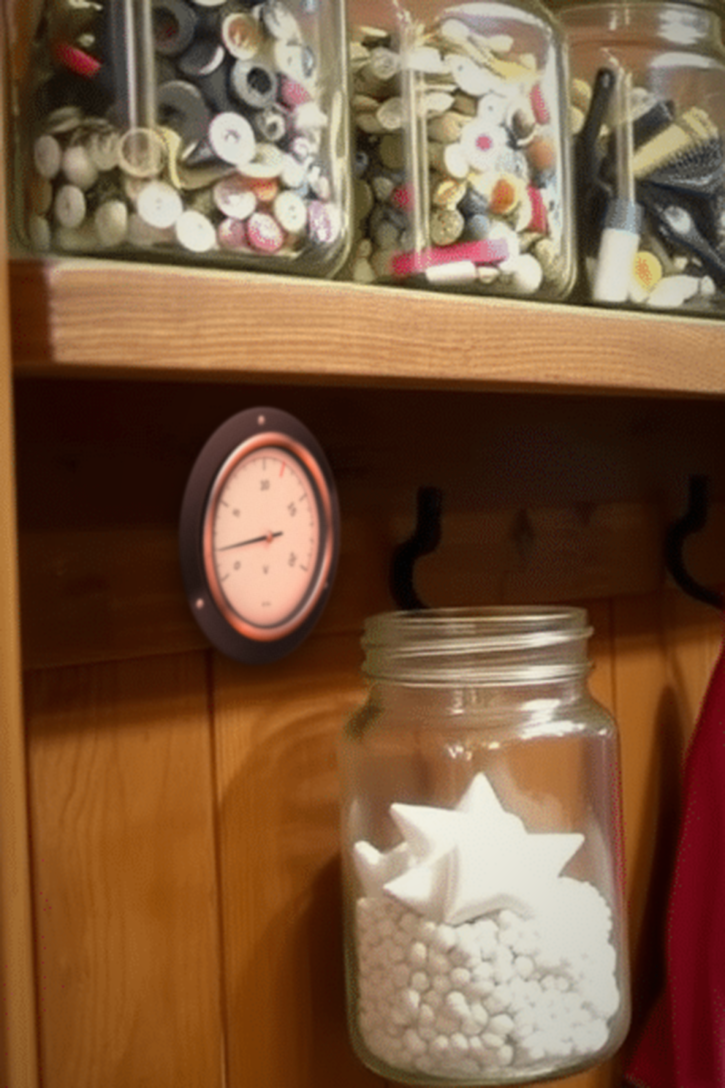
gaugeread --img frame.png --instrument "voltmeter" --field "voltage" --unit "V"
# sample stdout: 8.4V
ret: 2V
